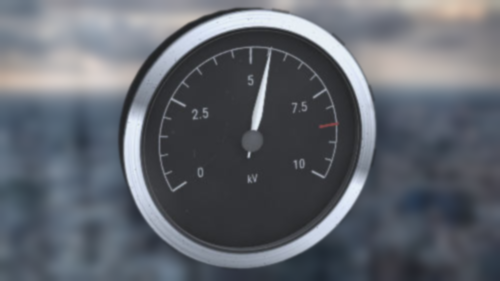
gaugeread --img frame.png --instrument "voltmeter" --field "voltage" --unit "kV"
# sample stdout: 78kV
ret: 5.5kV
